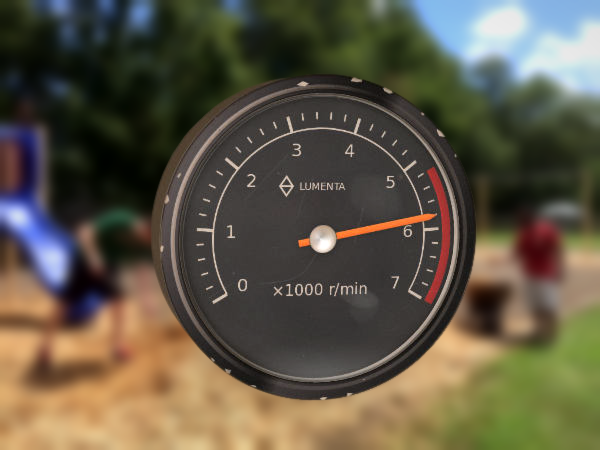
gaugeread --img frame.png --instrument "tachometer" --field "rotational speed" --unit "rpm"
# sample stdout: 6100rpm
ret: 5800rpm
